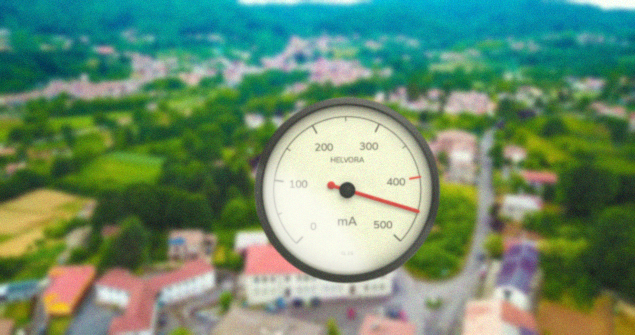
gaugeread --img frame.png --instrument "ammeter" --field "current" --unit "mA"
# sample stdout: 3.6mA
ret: 450mA
